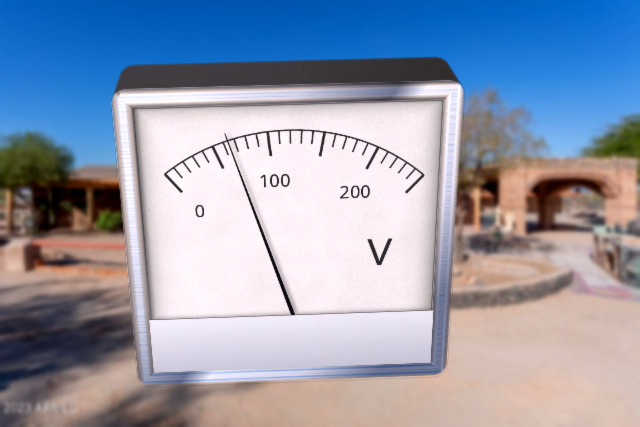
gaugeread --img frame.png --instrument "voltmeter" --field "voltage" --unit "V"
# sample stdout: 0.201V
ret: 65V
